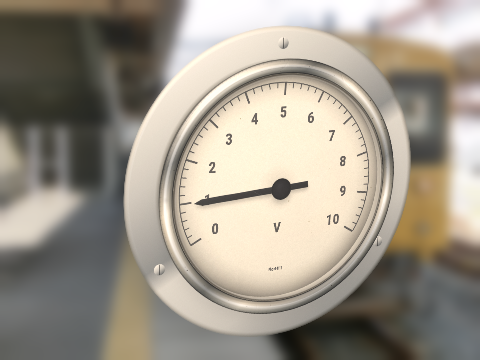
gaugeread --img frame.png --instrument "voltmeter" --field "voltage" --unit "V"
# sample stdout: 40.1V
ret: 1V
